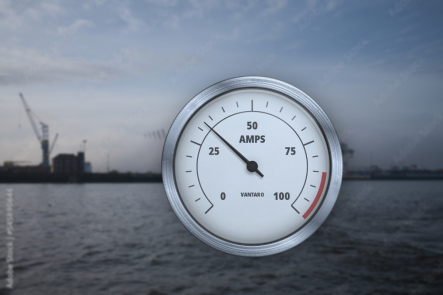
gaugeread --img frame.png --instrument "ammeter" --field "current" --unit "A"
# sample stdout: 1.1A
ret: 32.5A
